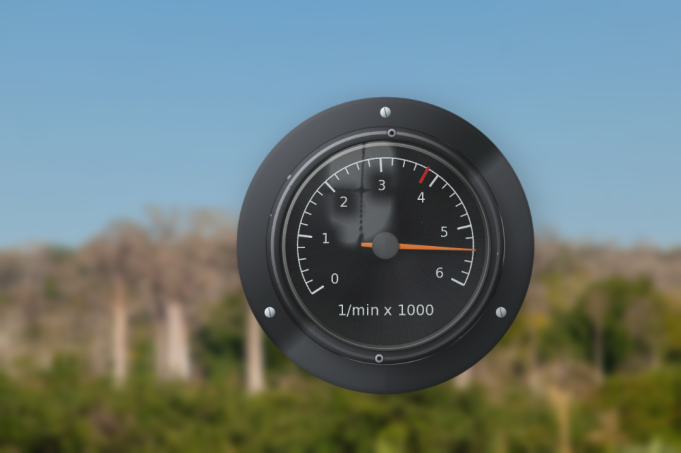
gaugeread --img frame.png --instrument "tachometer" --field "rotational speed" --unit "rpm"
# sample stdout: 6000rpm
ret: 5400rpm
